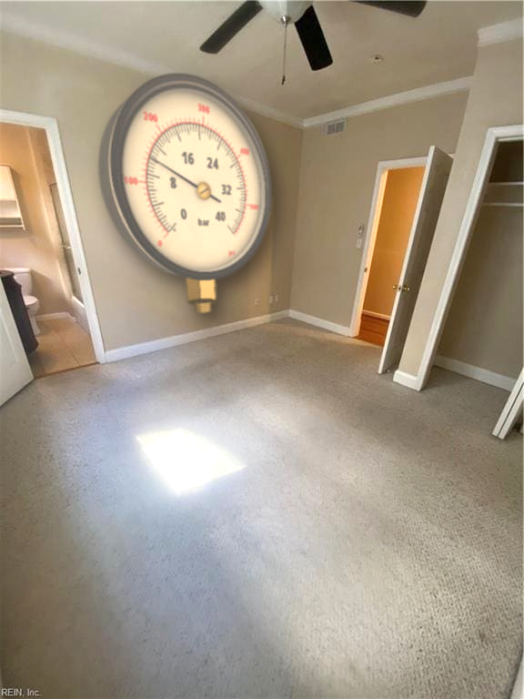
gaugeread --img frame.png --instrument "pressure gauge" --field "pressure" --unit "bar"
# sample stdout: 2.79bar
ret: 10bar
